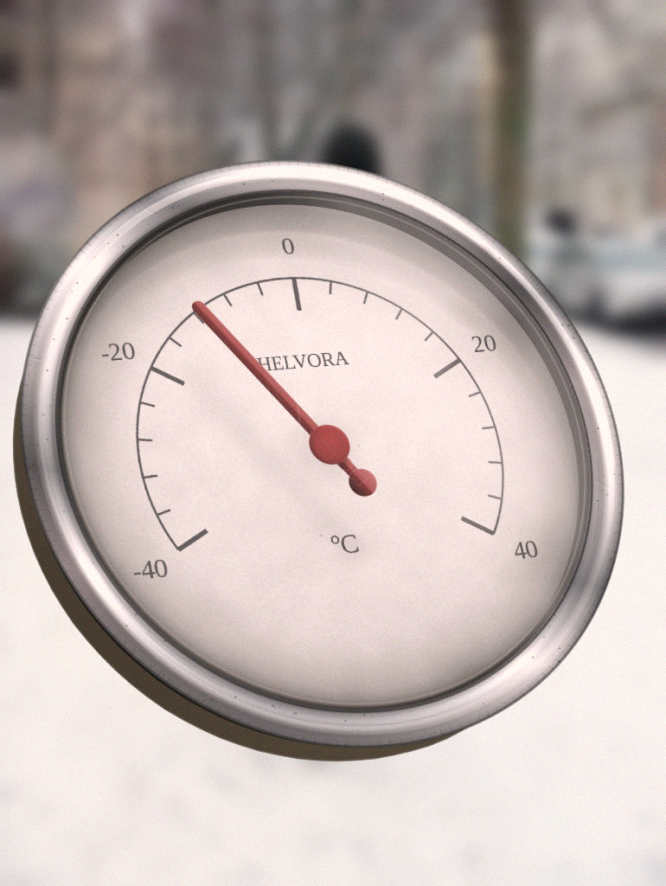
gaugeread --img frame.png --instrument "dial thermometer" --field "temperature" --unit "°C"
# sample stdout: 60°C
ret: -12°C
